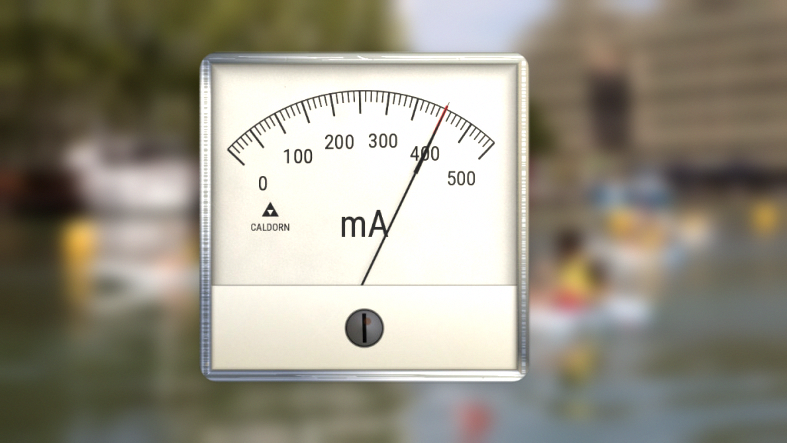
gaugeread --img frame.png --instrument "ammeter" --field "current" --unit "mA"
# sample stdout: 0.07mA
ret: 400mA
